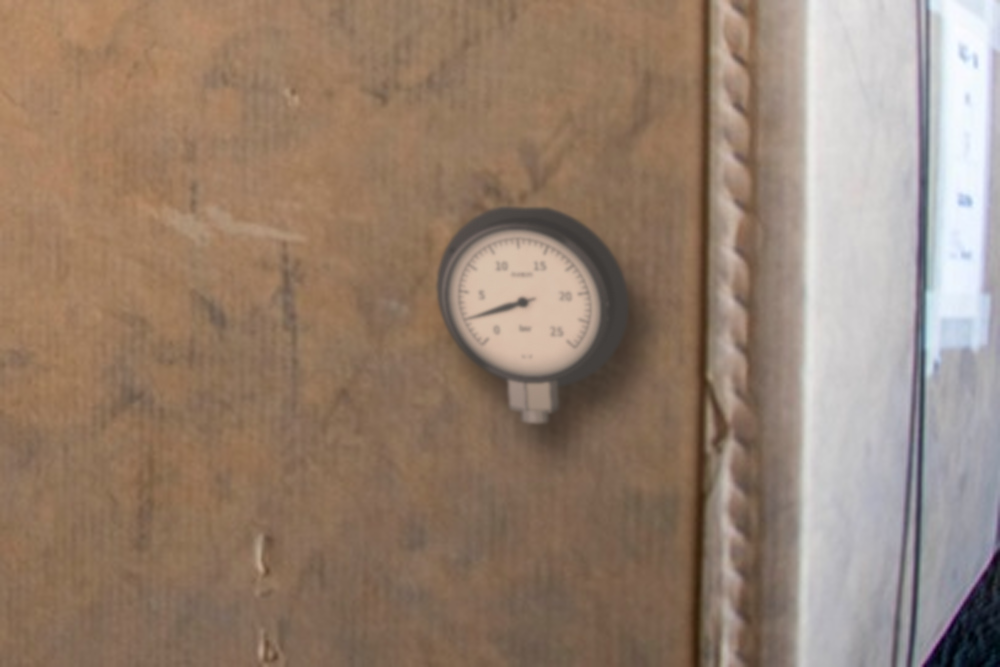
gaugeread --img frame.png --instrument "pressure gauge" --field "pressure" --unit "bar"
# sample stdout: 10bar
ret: 2.5bar
